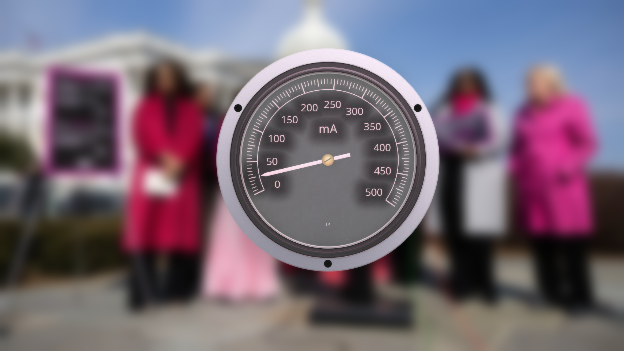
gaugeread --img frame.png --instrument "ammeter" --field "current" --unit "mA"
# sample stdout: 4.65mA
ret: 25mA
